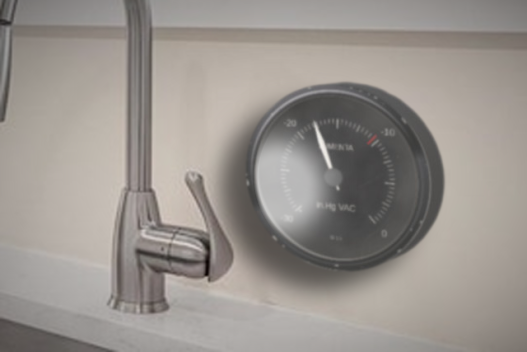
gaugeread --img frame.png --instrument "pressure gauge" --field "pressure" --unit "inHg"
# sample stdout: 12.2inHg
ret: -17.5inHg
